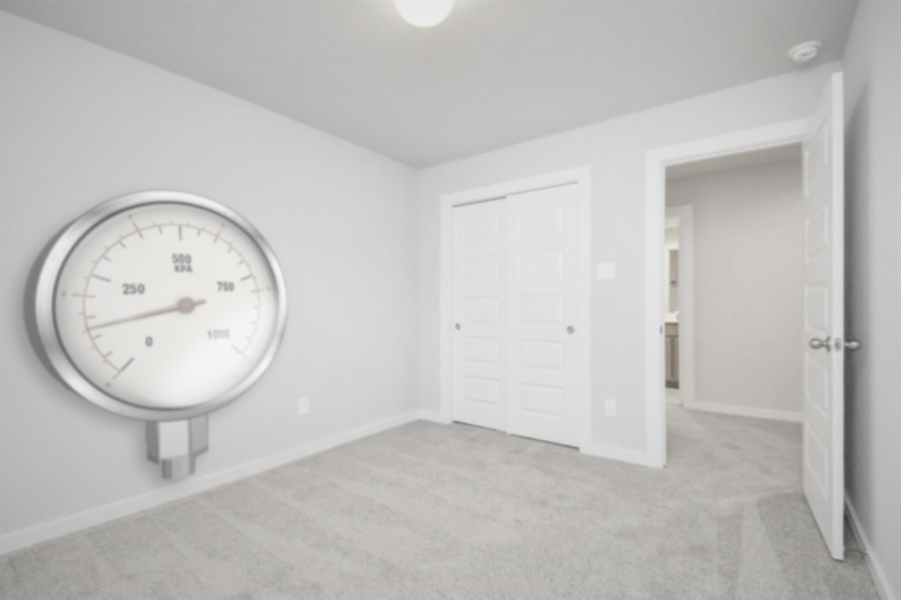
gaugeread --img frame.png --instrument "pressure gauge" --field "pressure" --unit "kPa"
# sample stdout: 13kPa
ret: 125kPa
